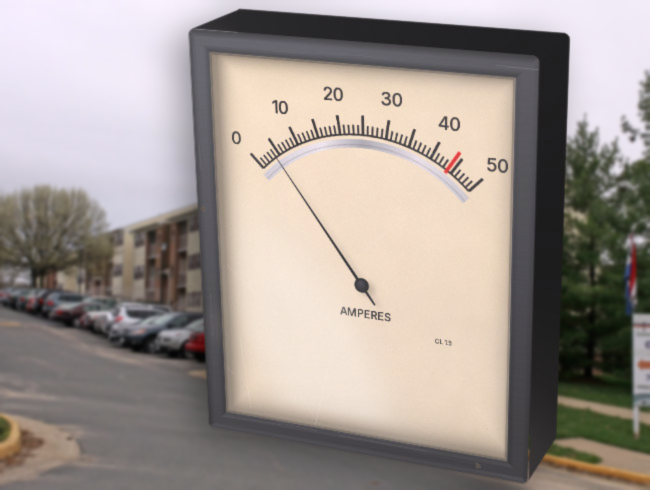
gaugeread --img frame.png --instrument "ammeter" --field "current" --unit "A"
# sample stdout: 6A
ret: 5A
